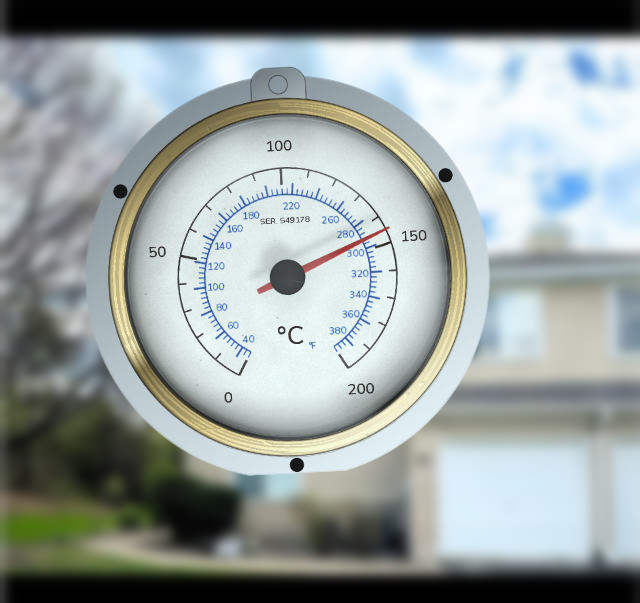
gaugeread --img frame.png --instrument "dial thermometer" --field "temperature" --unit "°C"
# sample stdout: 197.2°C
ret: 145°C
